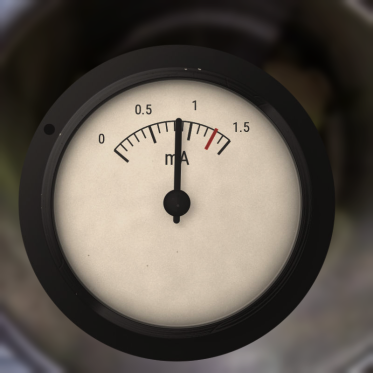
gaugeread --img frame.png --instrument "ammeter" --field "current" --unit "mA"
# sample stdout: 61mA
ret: 0.85mA
